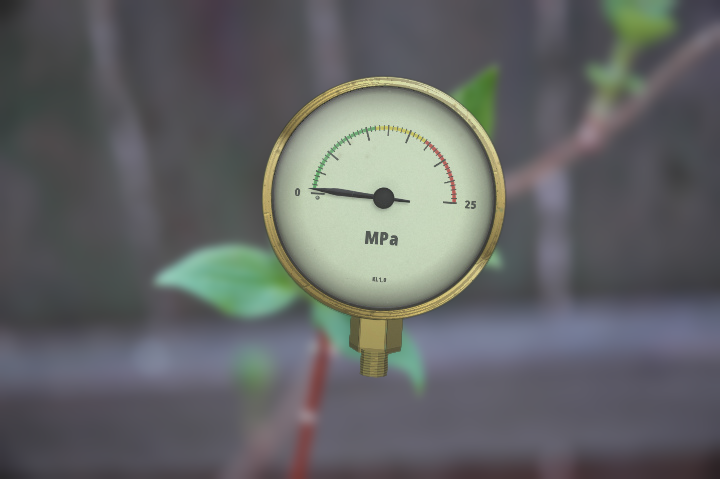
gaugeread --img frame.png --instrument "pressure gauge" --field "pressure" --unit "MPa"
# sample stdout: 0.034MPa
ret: 0.5MPa
